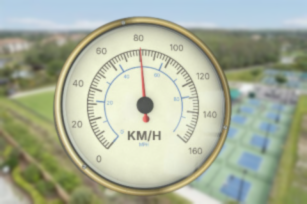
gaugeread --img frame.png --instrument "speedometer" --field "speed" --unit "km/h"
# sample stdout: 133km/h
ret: 80km/h
